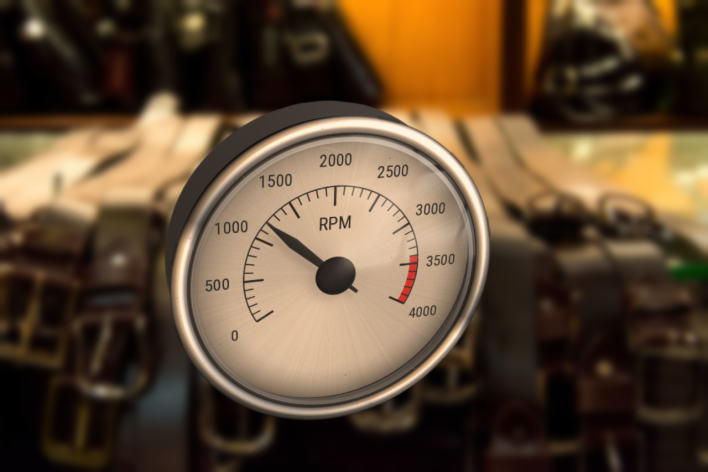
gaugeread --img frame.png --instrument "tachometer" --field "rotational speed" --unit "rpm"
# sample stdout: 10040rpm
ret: 1200rpm
